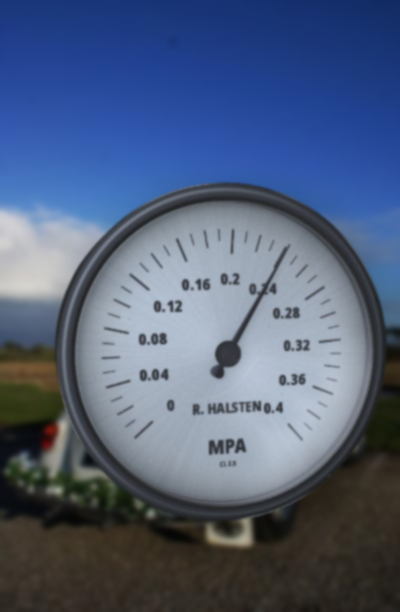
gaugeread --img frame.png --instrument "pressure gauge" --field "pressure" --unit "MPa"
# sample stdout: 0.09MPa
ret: 0.24MPa
